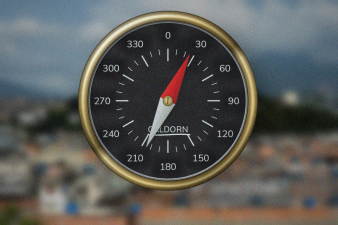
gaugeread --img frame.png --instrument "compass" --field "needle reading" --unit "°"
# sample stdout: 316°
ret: 25°
